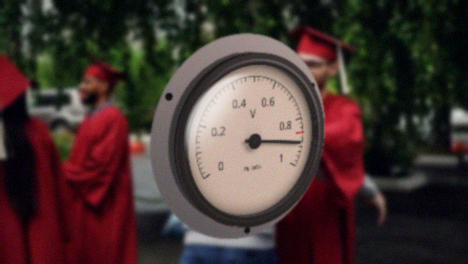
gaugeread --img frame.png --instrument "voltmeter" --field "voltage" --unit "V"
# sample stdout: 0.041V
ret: 0.9V
